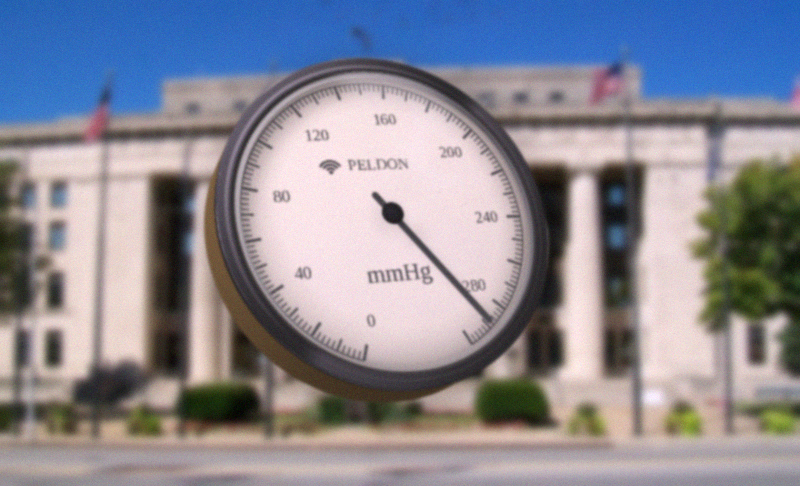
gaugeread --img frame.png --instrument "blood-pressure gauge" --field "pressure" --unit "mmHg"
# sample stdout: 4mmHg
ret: 290mmHg
